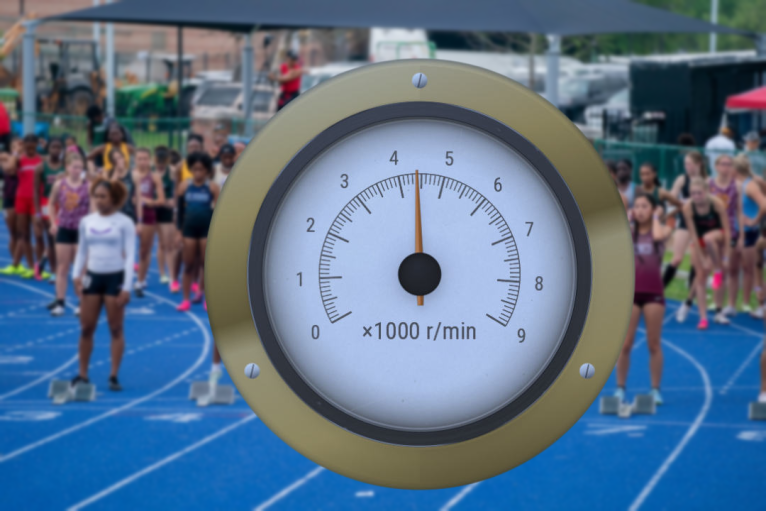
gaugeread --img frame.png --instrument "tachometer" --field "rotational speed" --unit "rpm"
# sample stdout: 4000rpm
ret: 4400rpm
